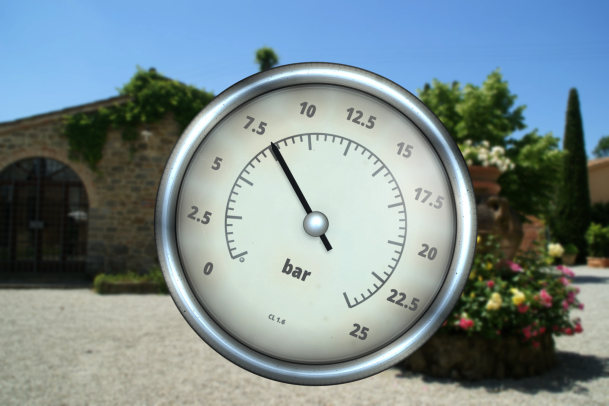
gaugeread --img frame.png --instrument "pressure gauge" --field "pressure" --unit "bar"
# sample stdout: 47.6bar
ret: 7.75bar
